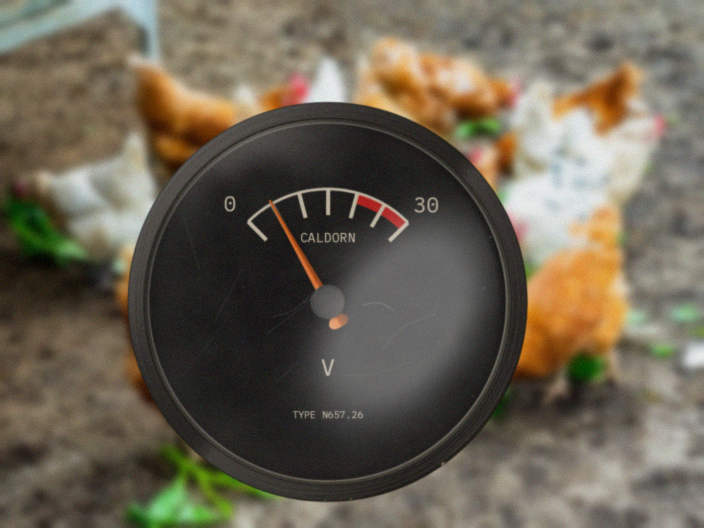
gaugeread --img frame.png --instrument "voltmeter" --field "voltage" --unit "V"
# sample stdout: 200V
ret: 5V
